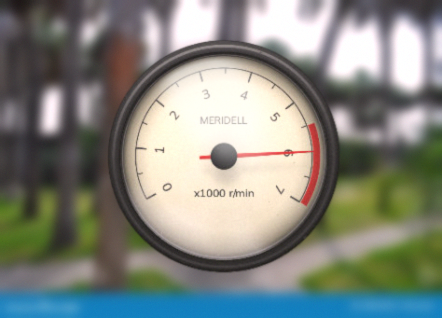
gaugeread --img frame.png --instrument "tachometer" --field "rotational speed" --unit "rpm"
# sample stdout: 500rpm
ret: 6000rpm
